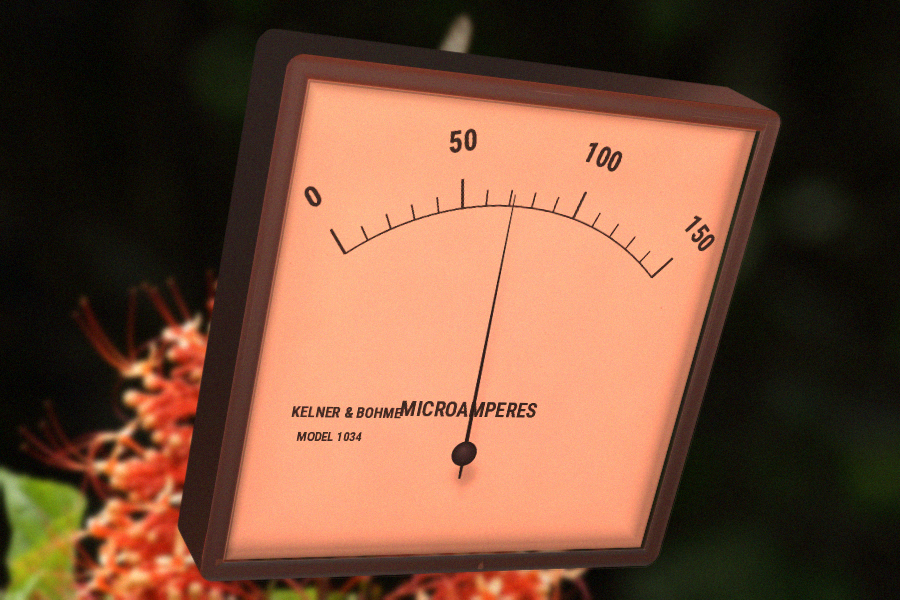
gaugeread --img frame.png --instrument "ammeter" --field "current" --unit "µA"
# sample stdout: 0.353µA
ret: 70µA
